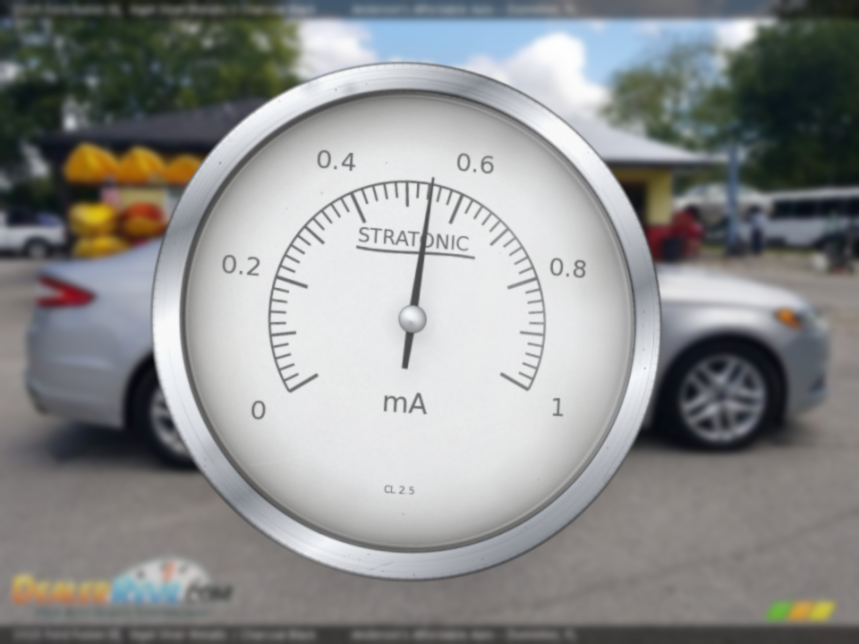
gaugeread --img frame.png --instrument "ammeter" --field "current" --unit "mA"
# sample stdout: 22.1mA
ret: 0.54mA
